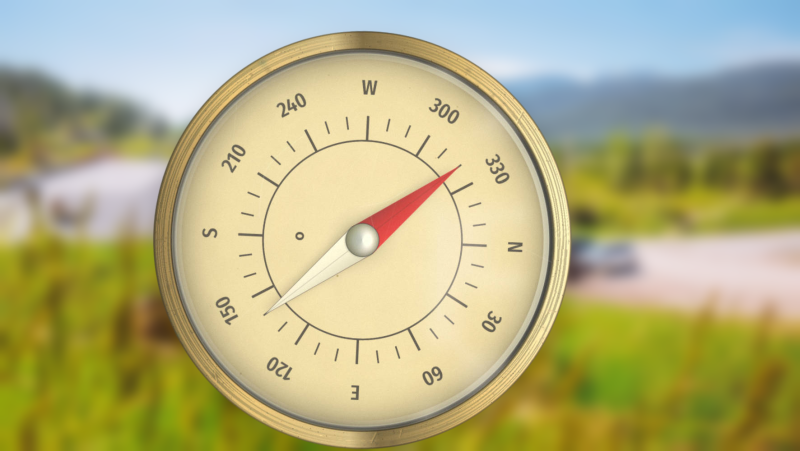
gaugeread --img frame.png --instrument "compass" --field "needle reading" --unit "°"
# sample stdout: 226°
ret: 320°
